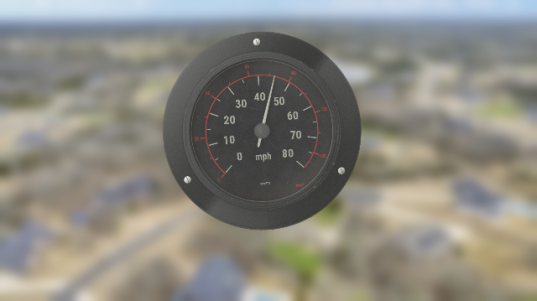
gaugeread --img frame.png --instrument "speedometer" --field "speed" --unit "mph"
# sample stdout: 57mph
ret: 45mph
